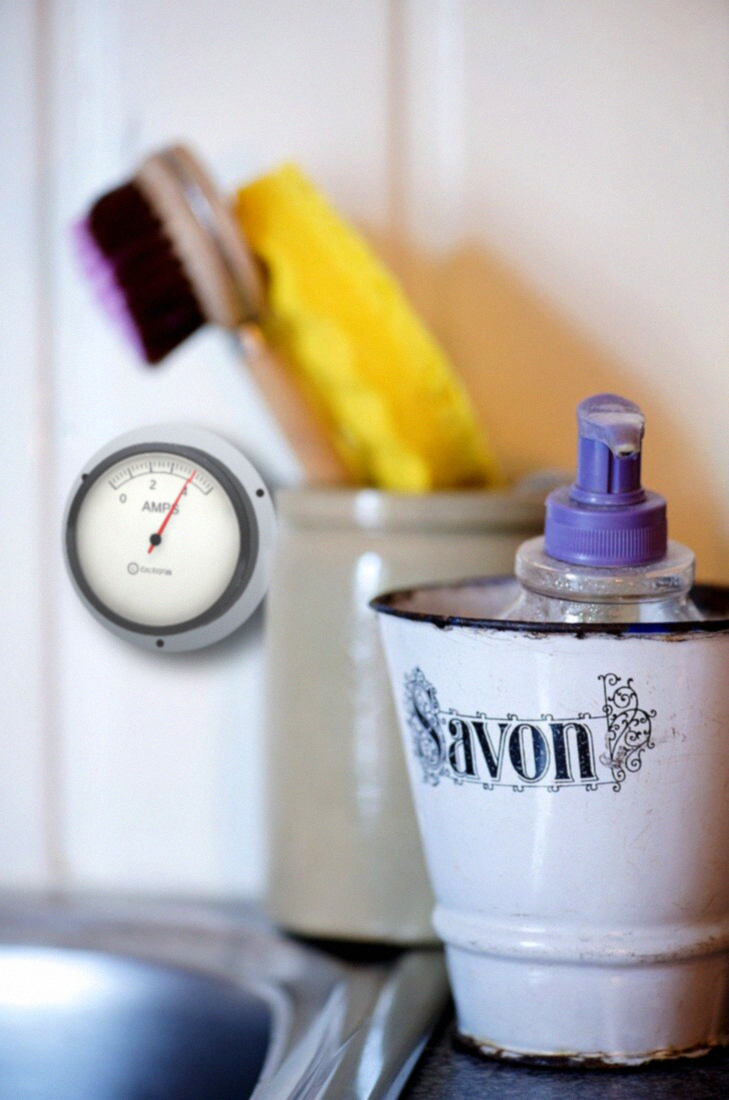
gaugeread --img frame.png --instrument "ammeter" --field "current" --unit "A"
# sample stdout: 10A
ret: 4A
